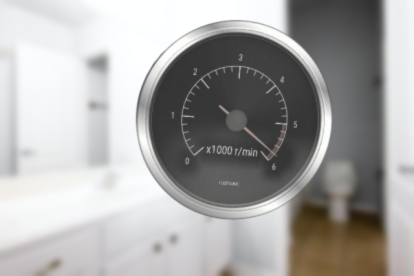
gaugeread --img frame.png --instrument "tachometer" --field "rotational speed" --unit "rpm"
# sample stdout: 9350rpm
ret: 5800rpm
